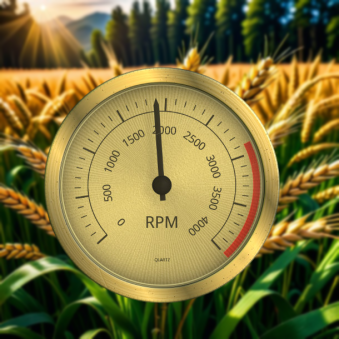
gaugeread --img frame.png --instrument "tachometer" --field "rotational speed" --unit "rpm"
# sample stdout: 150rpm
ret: 1900rpm
